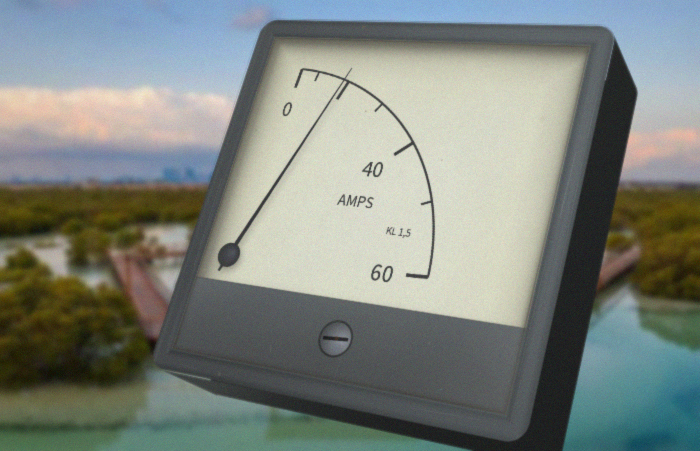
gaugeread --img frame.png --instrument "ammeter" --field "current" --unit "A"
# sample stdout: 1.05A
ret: 20A
